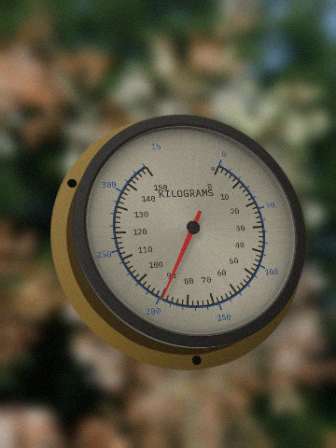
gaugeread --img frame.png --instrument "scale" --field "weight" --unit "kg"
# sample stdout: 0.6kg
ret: 90kg
